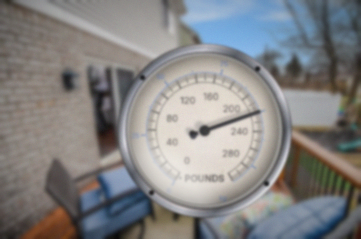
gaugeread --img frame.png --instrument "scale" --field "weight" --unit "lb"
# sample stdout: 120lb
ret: 220lb
